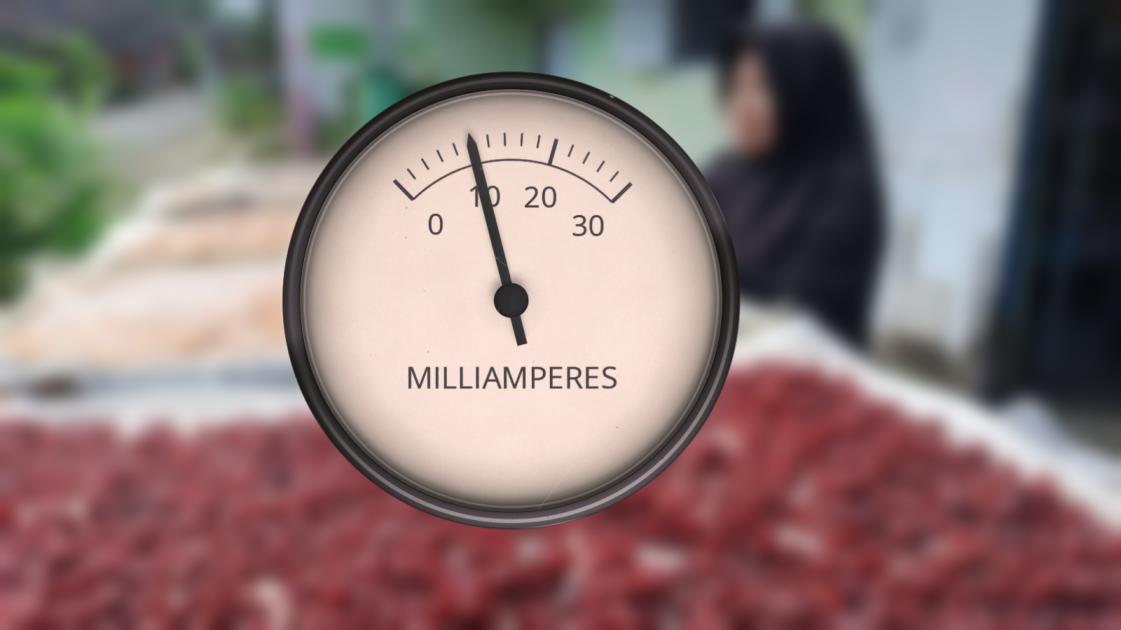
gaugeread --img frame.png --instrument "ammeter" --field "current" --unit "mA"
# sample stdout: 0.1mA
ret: 10mA
